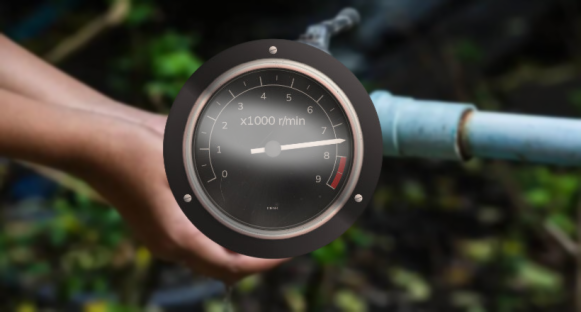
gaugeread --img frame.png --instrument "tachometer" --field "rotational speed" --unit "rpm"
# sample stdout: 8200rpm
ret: 7500rpm
